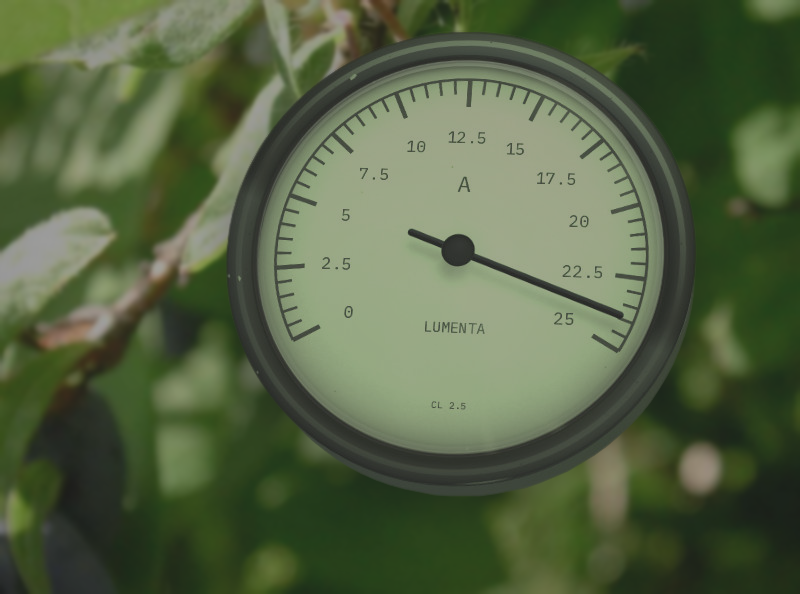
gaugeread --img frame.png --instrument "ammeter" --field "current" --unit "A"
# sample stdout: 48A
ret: 24A
